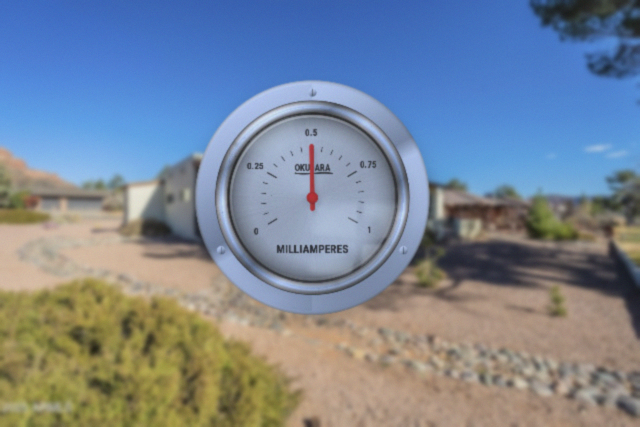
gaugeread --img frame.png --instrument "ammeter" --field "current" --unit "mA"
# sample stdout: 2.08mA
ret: 0.5mA
